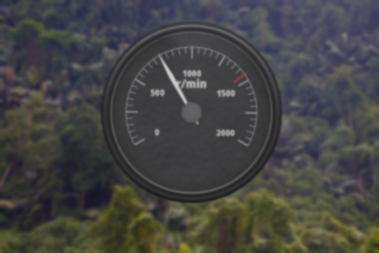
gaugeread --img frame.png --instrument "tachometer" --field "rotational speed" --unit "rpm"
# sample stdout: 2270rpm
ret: 750rpm
